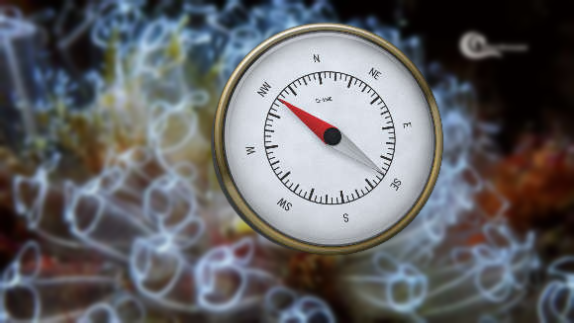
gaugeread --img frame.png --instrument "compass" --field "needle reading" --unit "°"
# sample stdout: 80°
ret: 315°
